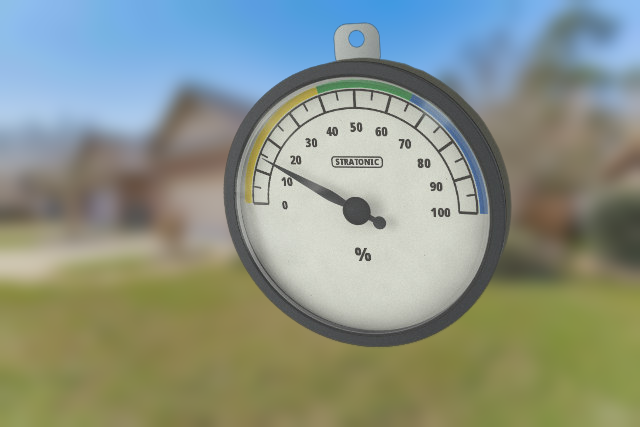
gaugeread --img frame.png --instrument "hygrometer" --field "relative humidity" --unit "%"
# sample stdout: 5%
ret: 15%
